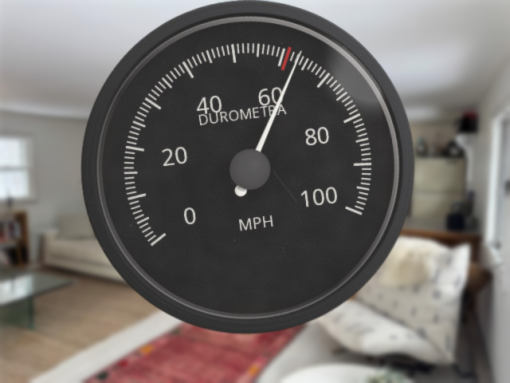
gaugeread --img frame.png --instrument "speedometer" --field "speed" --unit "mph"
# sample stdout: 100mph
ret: 63mph
